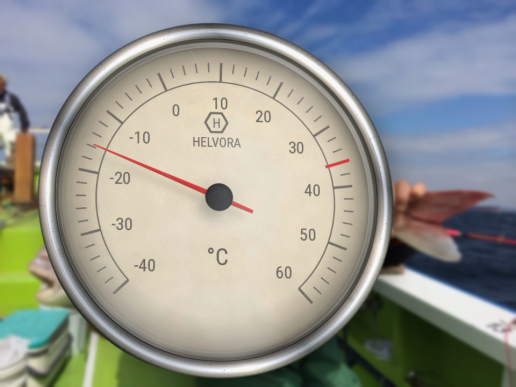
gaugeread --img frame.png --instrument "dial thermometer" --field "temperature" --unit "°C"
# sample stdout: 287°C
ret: -16°C
